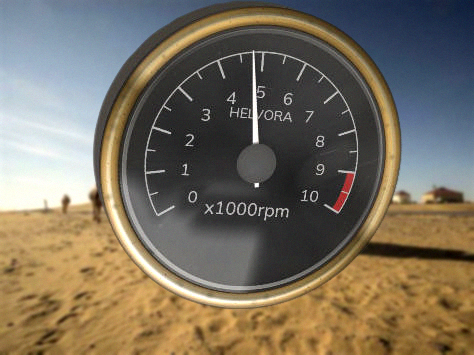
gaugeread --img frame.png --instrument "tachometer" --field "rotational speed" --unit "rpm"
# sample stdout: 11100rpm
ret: 4750rpm
